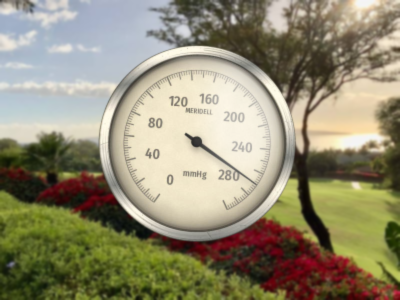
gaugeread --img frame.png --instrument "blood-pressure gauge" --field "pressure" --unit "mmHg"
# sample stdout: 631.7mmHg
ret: 270mmHg
